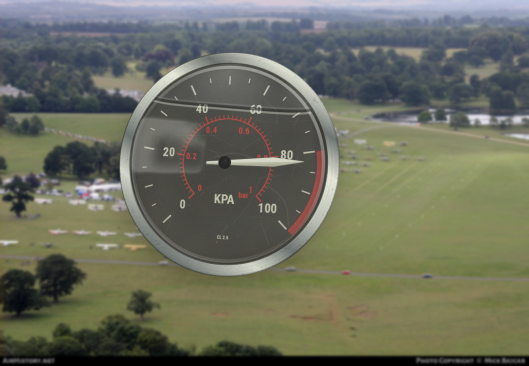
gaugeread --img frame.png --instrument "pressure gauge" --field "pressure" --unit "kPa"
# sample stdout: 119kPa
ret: 82.5kPa
